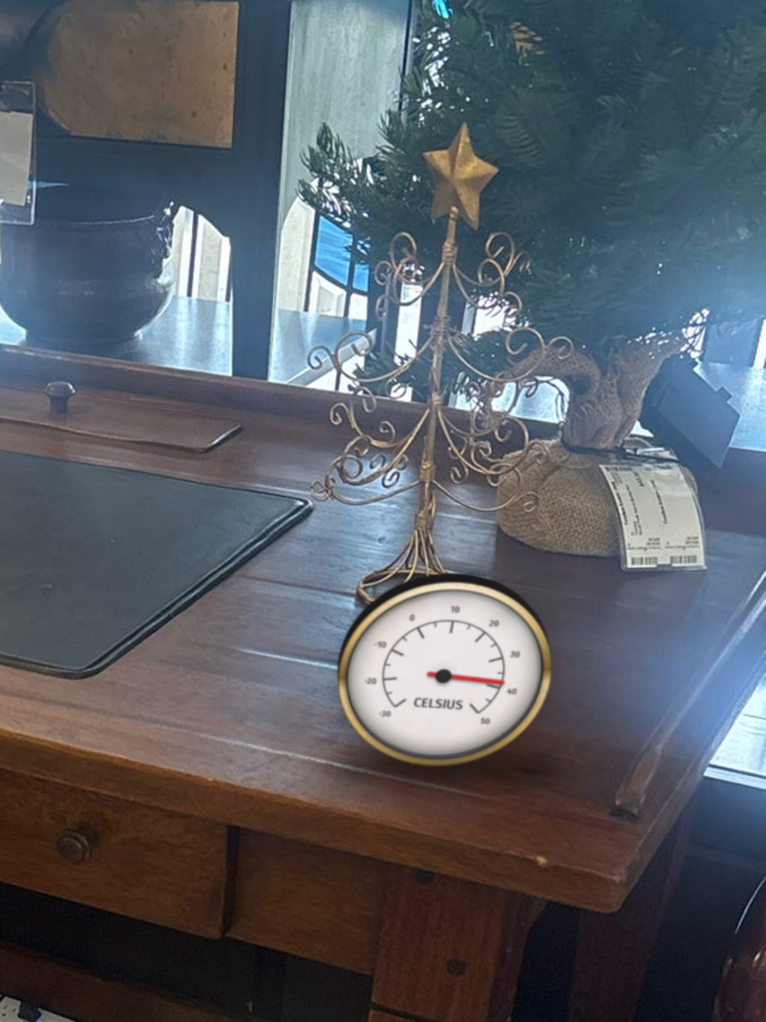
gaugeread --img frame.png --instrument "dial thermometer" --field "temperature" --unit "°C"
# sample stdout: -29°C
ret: 37.5°C
